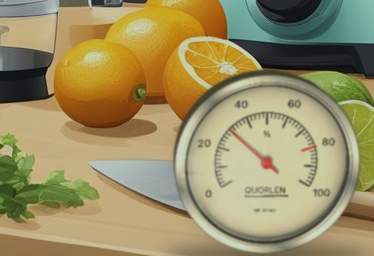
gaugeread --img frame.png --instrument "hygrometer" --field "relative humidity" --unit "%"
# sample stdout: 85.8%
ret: 30%
